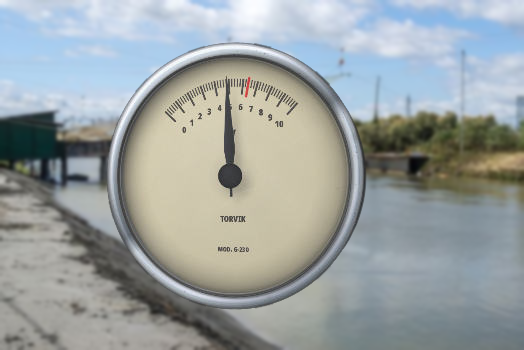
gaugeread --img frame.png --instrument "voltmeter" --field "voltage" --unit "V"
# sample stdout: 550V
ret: 5V
